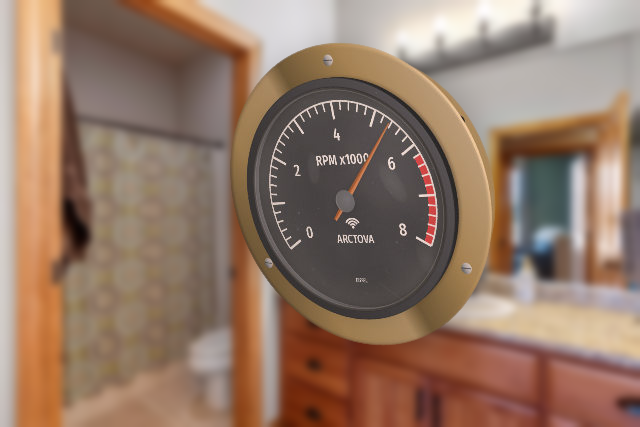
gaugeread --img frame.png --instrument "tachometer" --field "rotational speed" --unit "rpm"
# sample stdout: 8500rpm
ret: 5400rpm
